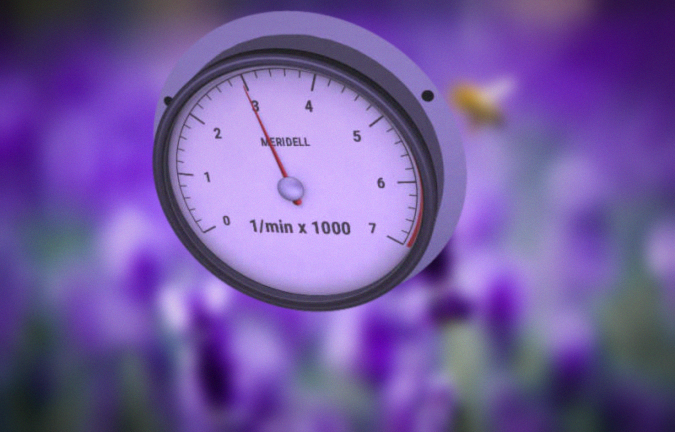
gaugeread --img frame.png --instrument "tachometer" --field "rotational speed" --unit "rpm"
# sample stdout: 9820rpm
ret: 3000rpm
